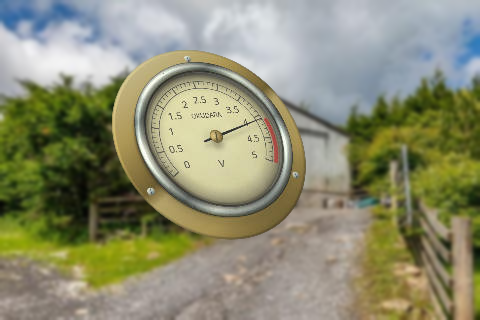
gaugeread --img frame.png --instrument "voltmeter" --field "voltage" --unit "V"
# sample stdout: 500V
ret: 4.1V
